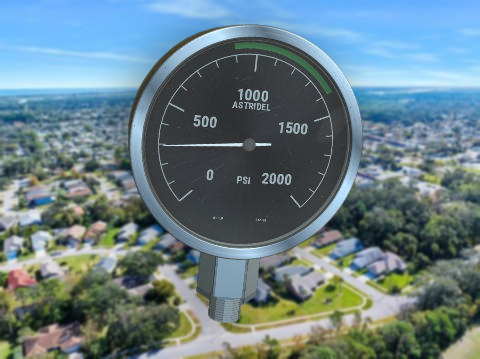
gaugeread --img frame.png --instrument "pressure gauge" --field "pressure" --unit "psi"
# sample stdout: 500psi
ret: 300psi
